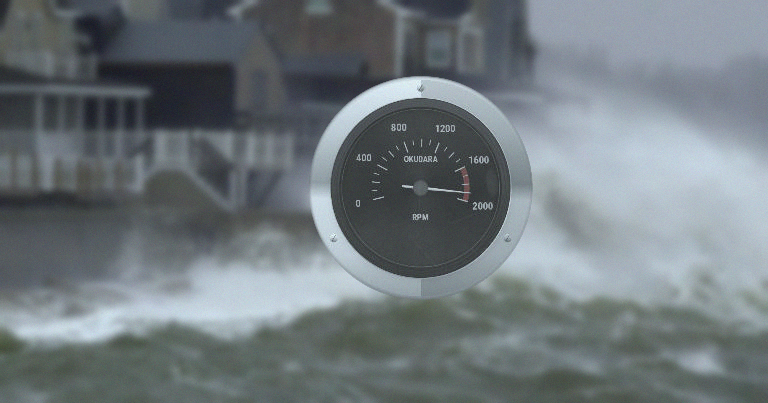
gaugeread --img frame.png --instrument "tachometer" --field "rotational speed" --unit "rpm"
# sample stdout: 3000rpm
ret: 1900rpm
